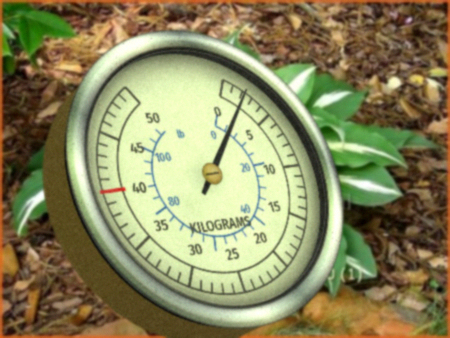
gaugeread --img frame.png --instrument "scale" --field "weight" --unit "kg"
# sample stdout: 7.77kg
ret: 2kg
